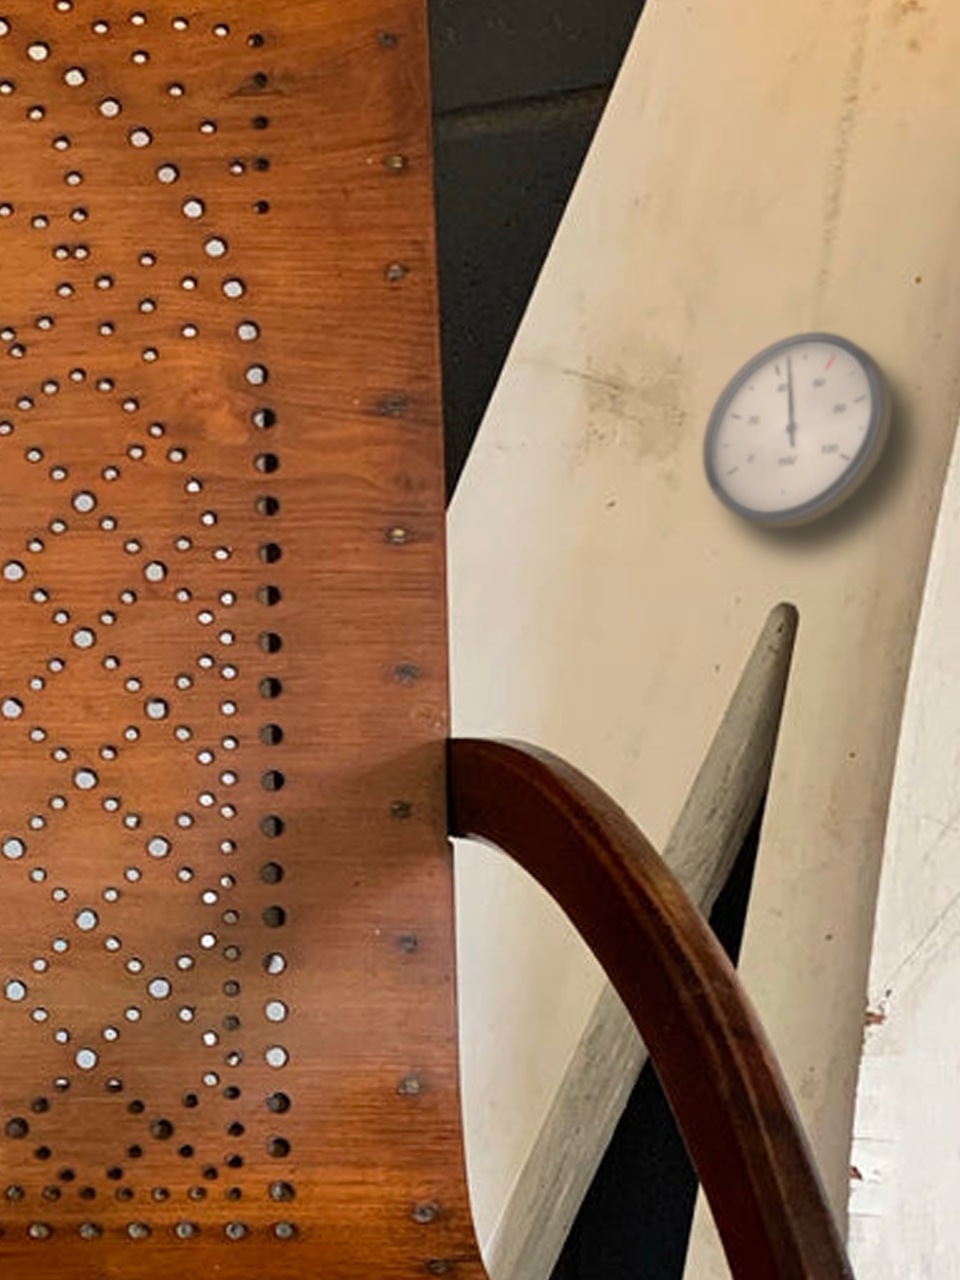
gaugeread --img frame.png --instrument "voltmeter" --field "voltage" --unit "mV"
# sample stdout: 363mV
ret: 45mV
